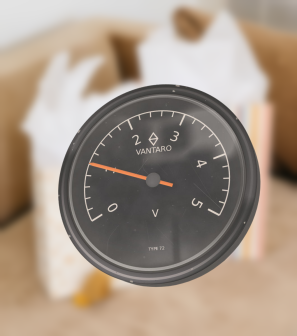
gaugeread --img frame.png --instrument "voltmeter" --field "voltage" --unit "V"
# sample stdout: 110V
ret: 1V
